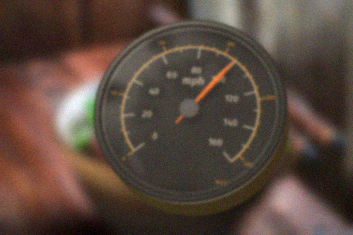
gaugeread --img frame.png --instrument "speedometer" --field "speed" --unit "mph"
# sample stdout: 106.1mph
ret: 100mph
